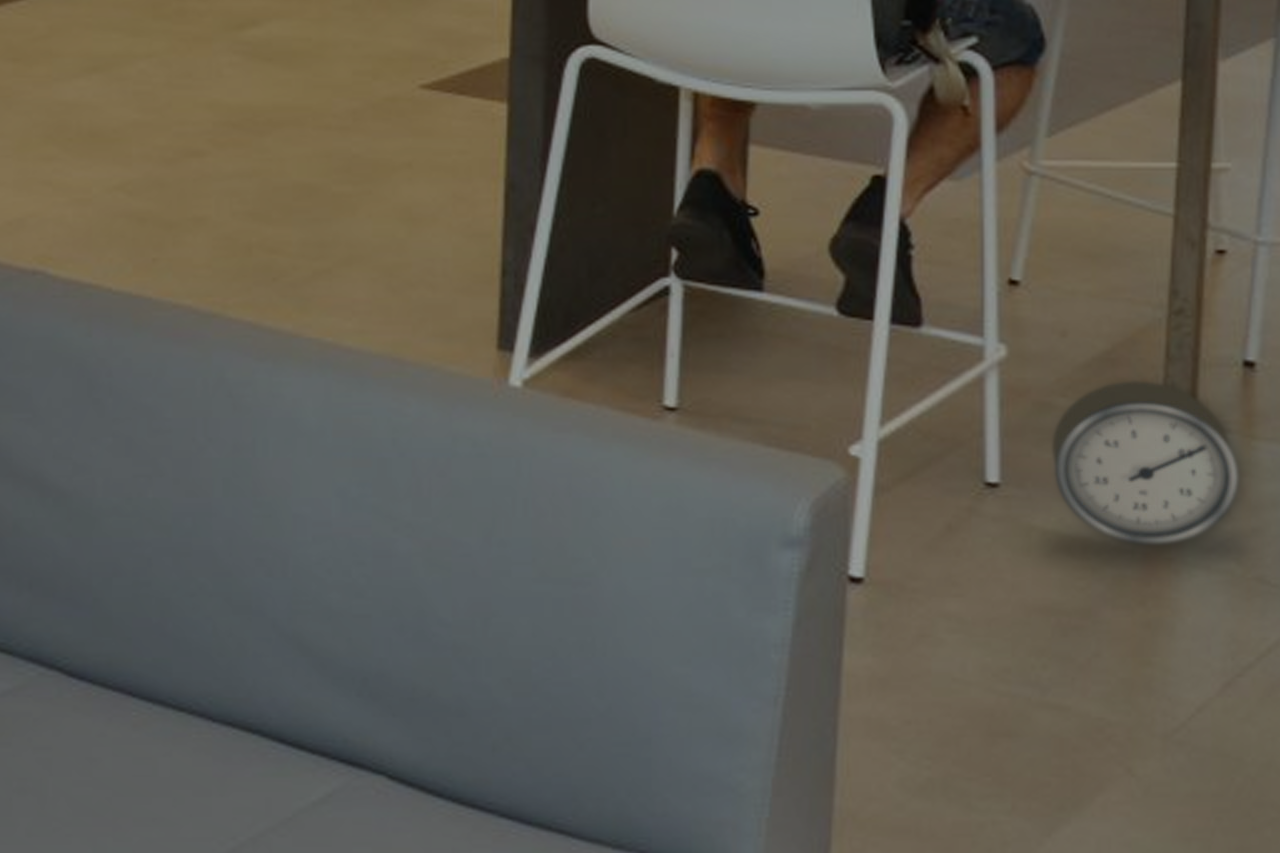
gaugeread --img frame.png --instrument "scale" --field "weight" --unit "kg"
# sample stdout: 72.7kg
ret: 0.5kg
